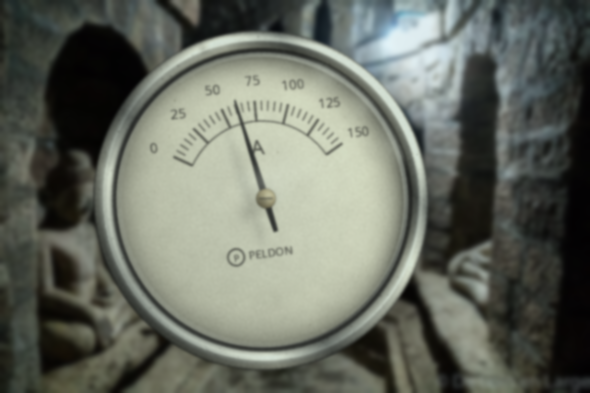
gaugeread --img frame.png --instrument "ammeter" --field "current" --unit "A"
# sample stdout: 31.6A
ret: 60A
